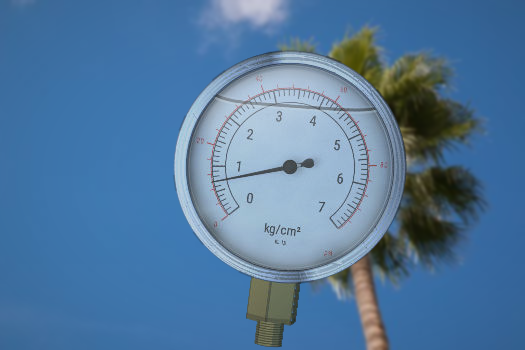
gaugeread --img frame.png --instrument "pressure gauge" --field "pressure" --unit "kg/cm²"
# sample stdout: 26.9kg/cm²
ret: 0.7kg/cm²
